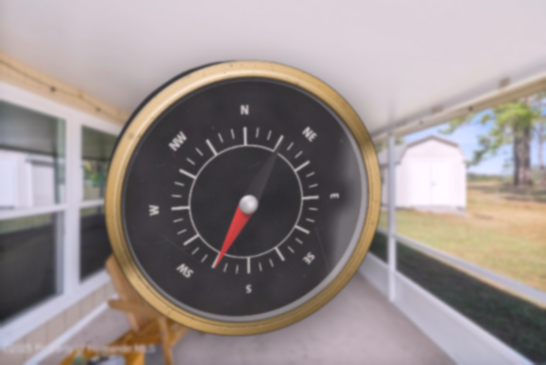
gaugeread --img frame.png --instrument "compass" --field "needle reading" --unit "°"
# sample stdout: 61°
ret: 210°
